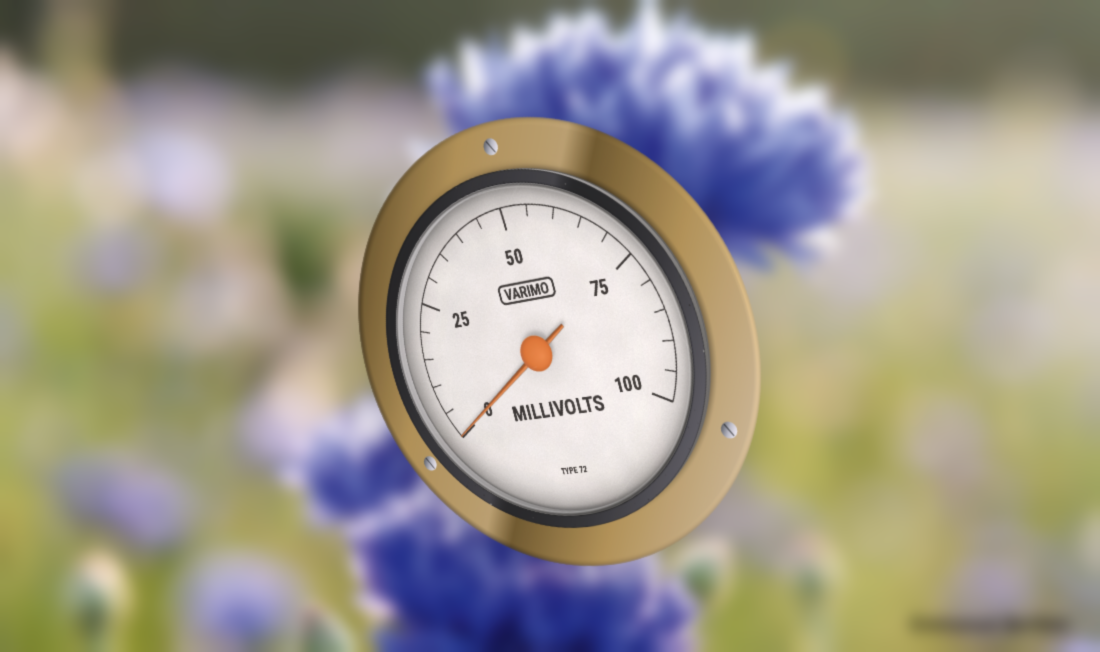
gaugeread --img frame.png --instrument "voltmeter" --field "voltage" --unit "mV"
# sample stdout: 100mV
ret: 0mV
